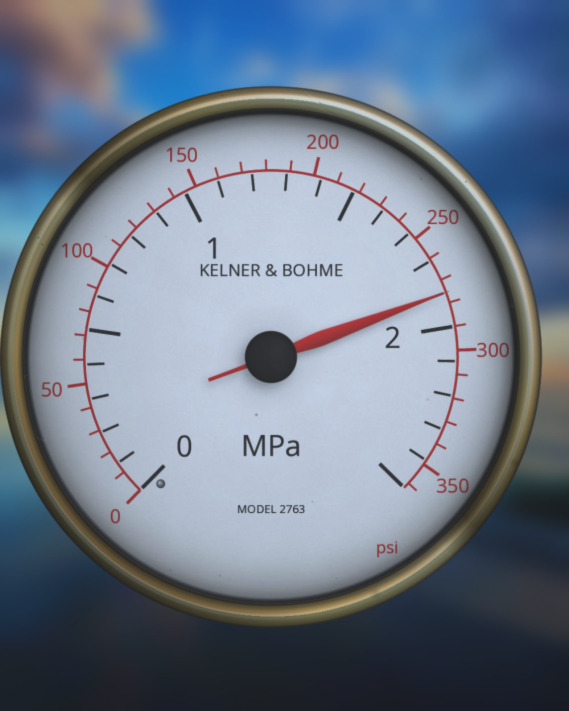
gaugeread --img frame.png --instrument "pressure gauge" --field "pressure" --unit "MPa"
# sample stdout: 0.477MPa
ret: 1.9MPa
